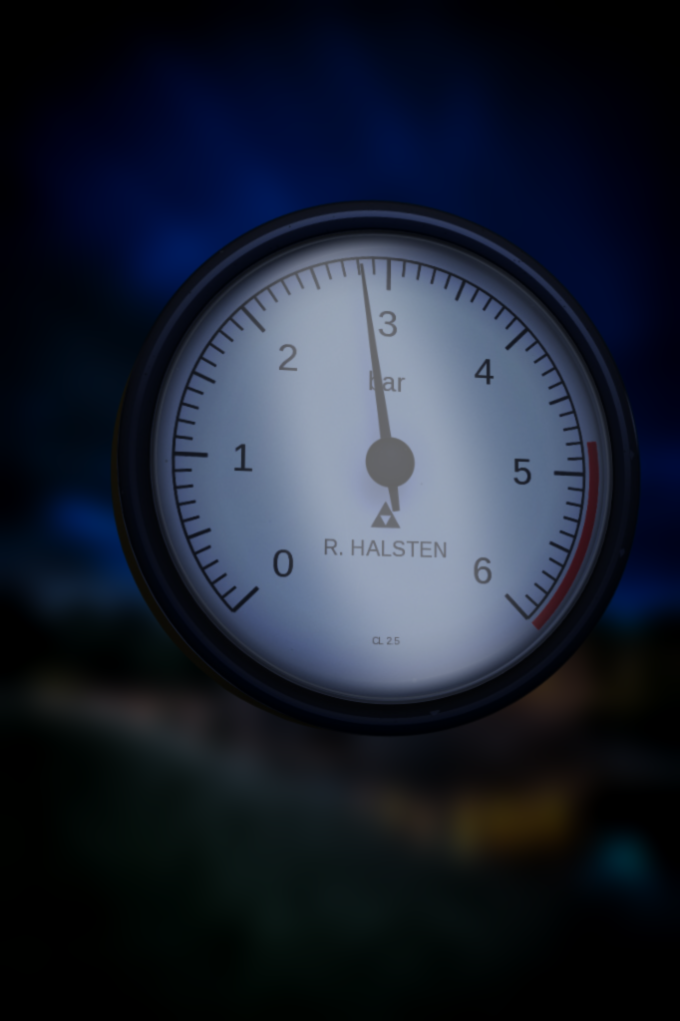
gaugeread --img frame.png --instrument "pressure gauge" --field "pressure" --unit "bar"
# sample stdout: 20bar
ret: 2.8bar
